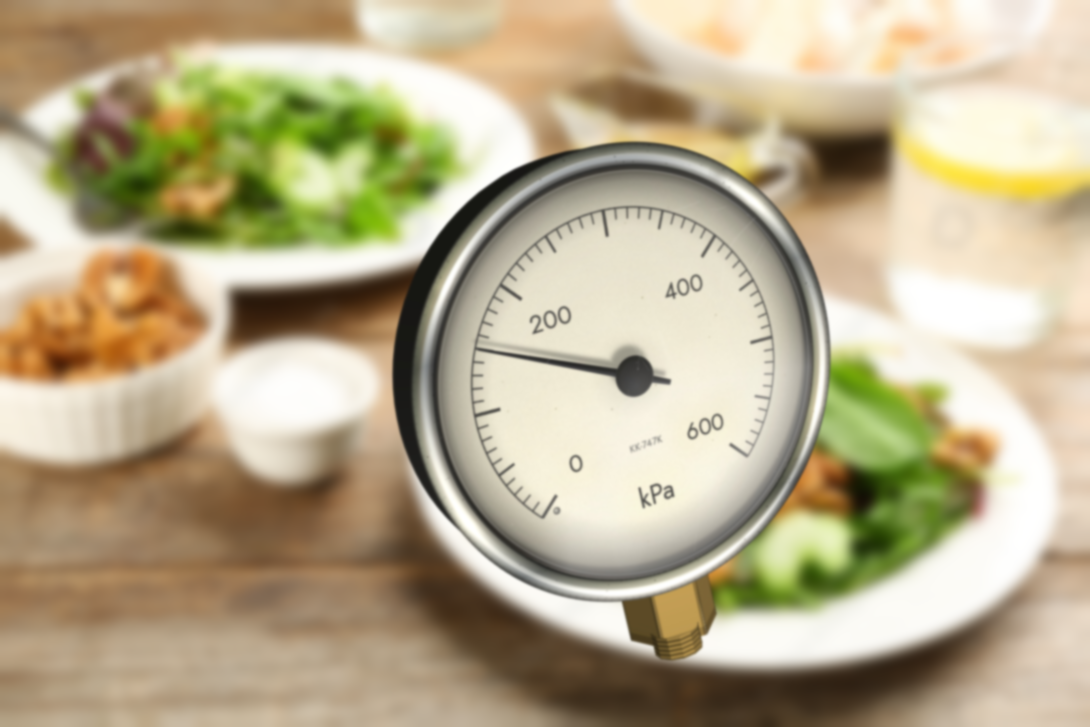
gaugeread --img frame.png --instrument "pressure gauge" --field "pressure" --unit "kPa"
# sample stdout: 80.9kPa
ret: 150kPa
